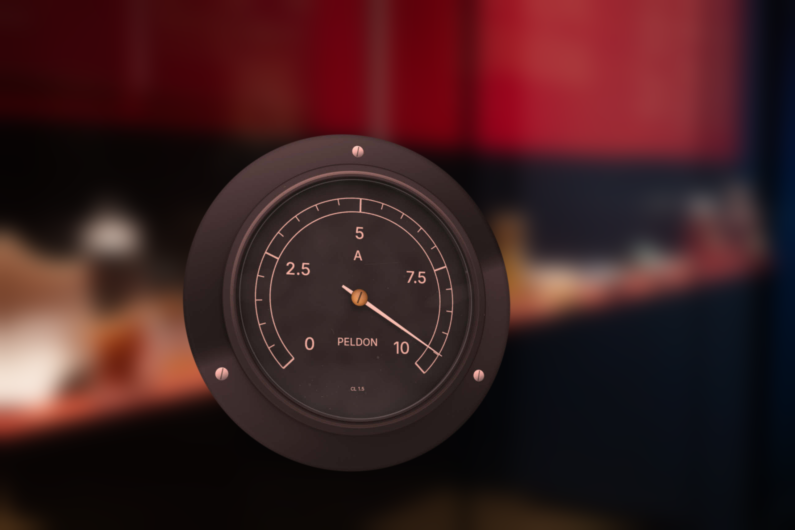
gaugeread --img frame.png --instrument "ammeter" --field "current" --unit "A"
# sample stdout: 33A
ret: 9.5A
